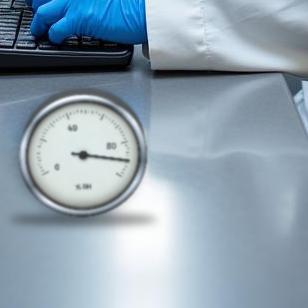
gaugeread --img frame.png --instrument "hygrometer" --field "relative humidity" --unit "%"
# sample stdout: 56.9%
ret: 90%
